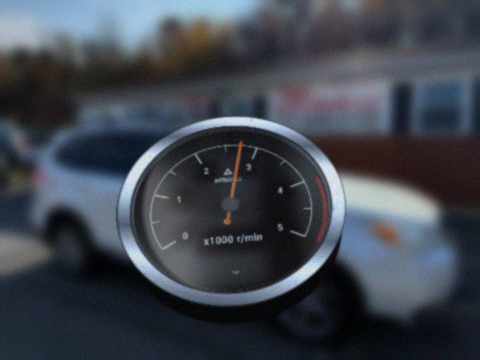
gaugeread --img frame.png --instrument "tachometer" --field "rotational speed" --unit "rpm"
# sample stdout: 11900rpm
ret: 2750rpm
